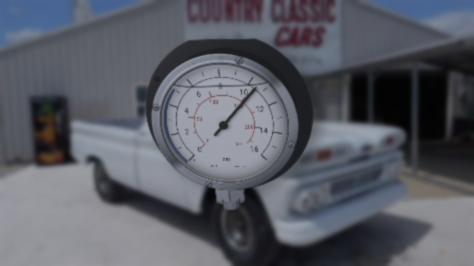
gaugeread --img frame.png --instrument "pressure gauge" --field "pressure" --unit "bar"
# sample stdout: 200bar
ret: 10.5bar
